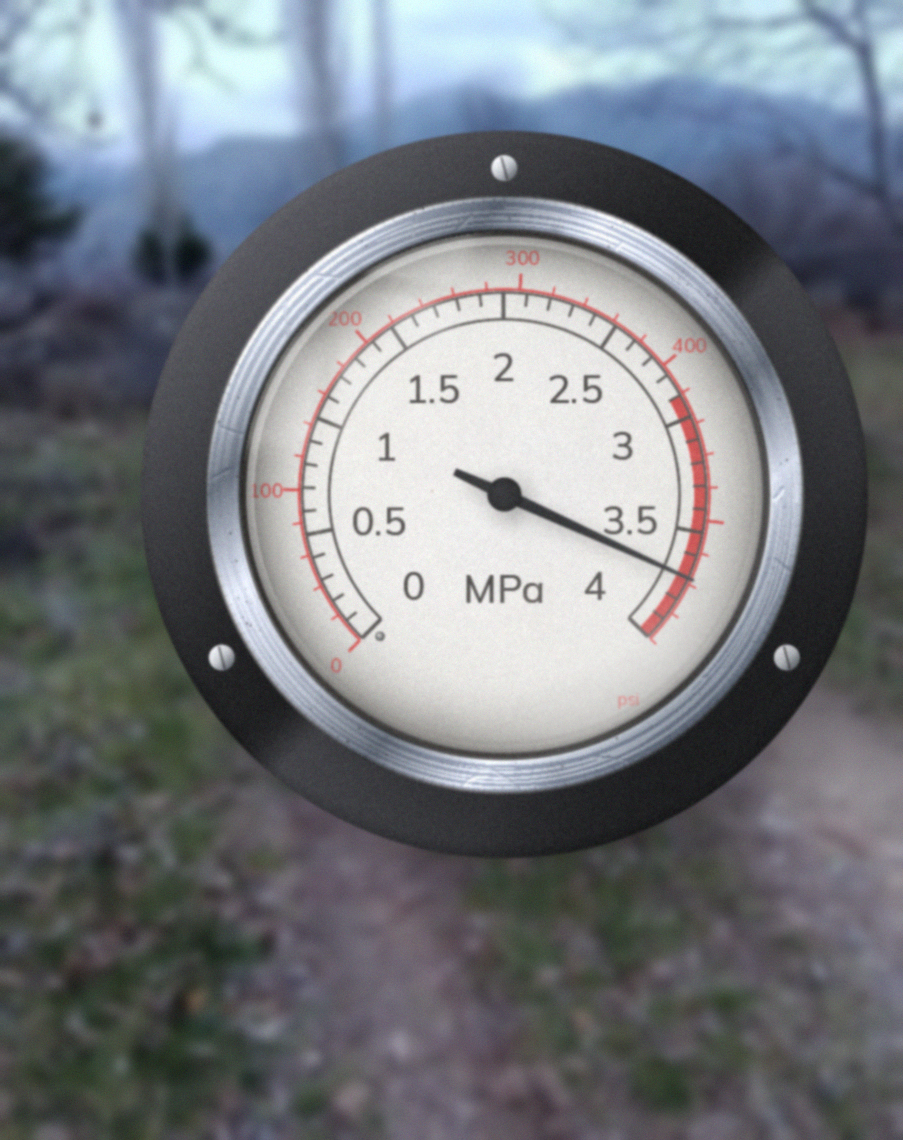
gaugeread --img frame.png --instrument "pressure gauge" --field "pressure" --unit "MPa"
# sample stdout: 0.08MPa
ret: 3.7MPa
